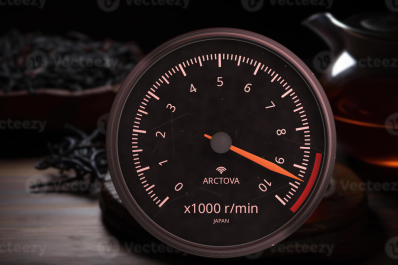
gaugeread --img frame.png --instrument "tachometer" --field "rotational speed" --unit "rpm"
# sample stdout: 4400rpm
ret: 9300rpm
